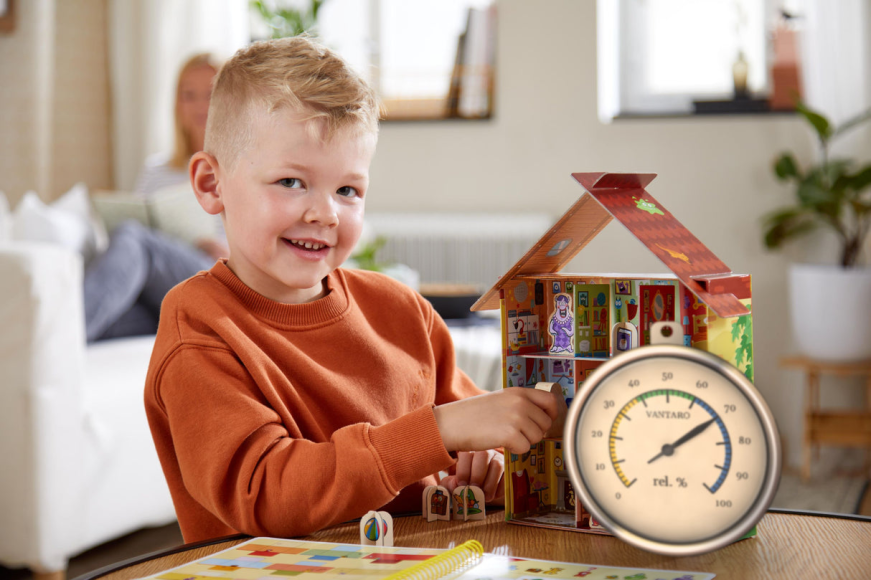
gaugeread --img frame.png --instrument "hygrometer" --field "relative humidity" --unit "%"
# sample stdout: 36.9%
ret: 70%
